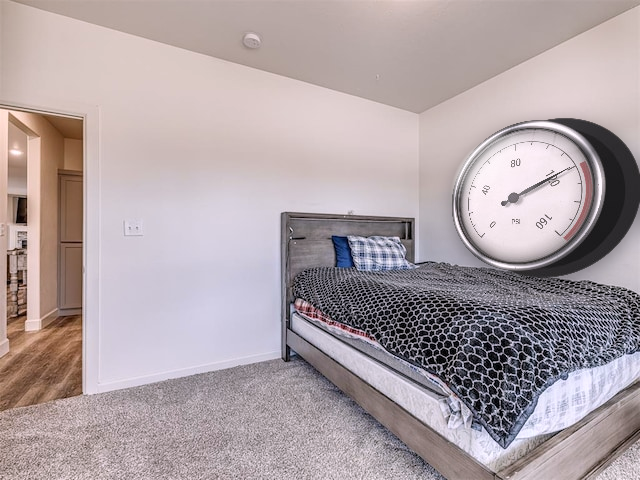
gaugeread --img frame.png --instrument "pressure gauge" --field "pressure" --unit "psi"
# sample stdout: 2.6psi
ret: 120psi
